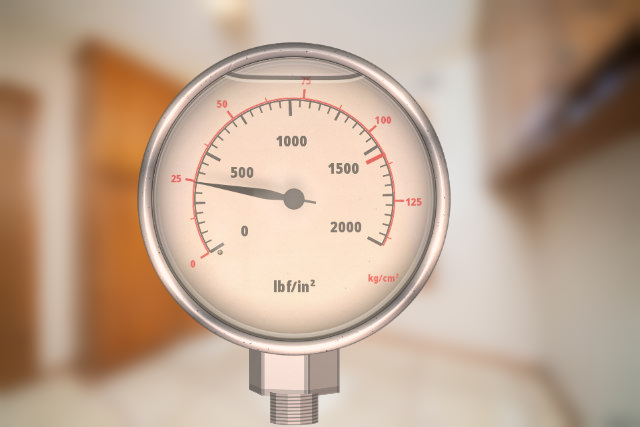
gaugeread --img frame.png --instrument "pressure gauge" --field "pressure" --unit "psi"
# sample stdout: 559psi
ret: 350psi
